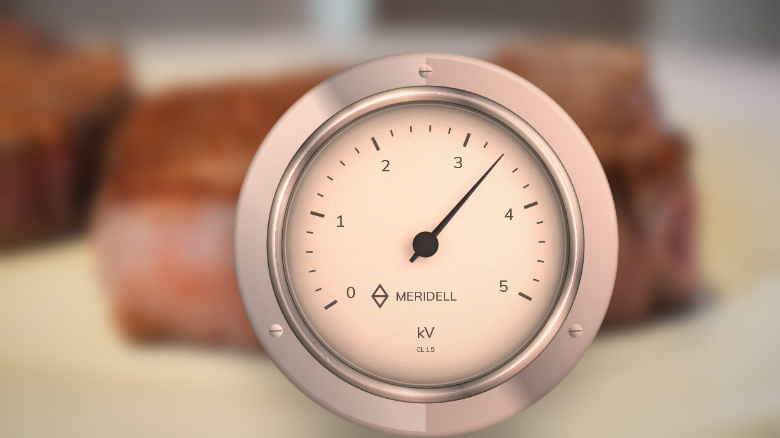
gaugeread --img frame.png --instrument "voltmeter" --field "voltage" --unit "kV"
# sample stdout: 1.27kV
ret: 3.4kV
